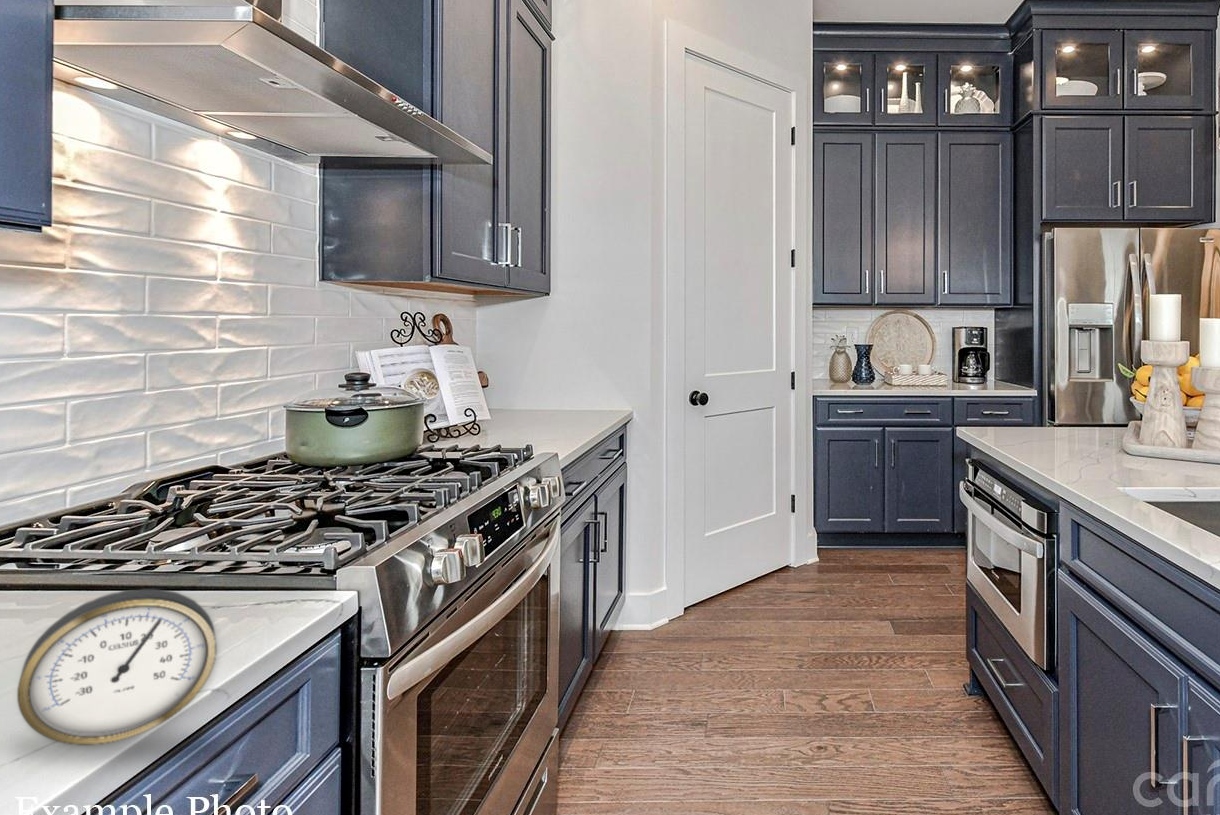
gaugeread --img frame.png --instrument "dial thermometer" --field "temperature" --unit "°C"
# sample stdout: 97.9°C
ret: 20°C
